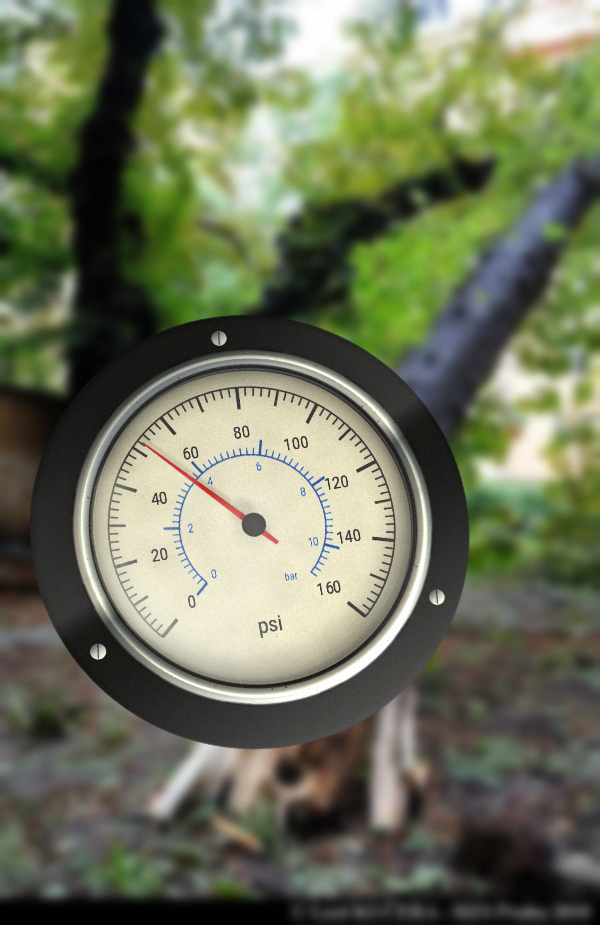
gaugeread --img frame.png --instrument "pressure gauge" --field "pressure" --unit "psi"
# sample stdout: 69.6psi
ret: 52psi
